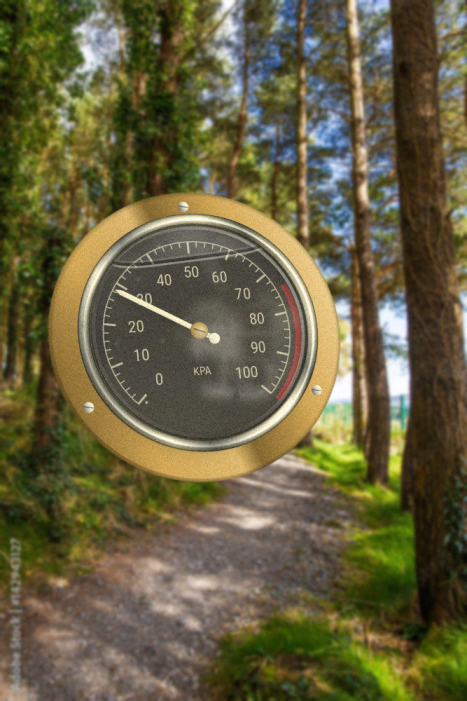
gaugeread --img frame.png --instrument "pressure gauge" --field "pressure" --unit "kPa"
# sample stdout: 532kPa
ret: 28kPa
